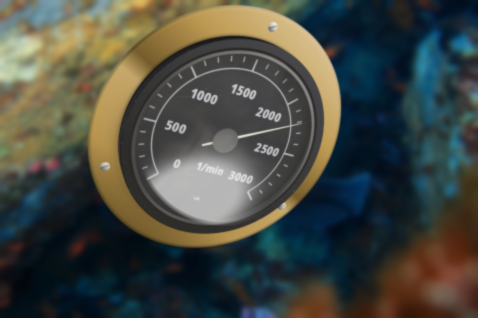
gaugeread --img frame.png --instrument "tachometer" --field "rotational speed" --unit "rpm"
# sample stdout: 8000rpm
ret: 2200rpm
